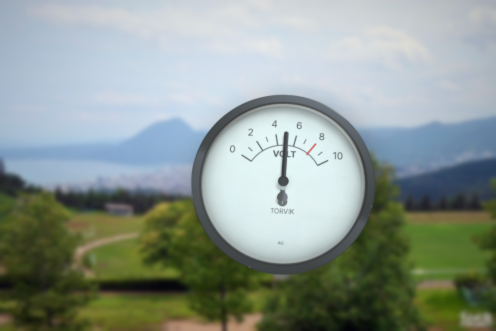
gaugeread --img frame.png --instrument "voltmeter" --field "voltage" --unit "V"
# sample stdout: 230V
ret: 5V
